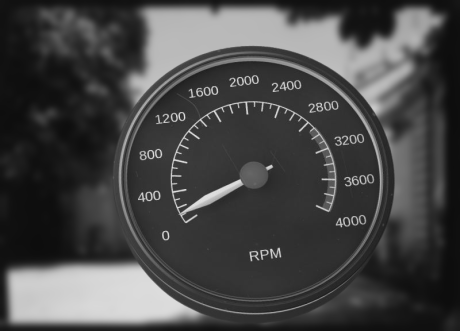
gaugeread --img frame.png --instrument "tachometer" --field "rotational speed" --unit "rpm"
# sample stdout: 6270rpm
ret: 100rpm
